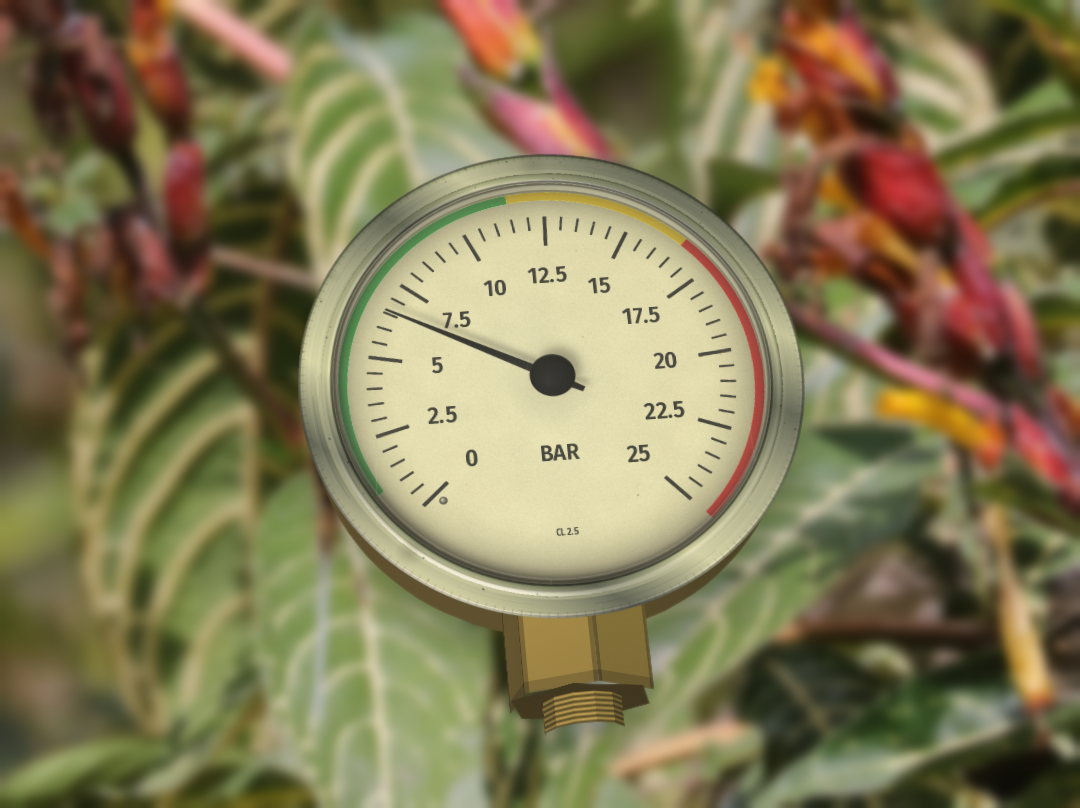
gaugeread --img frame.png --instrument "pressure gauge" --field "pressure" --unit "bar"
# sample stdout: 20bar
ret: 6.5bar
